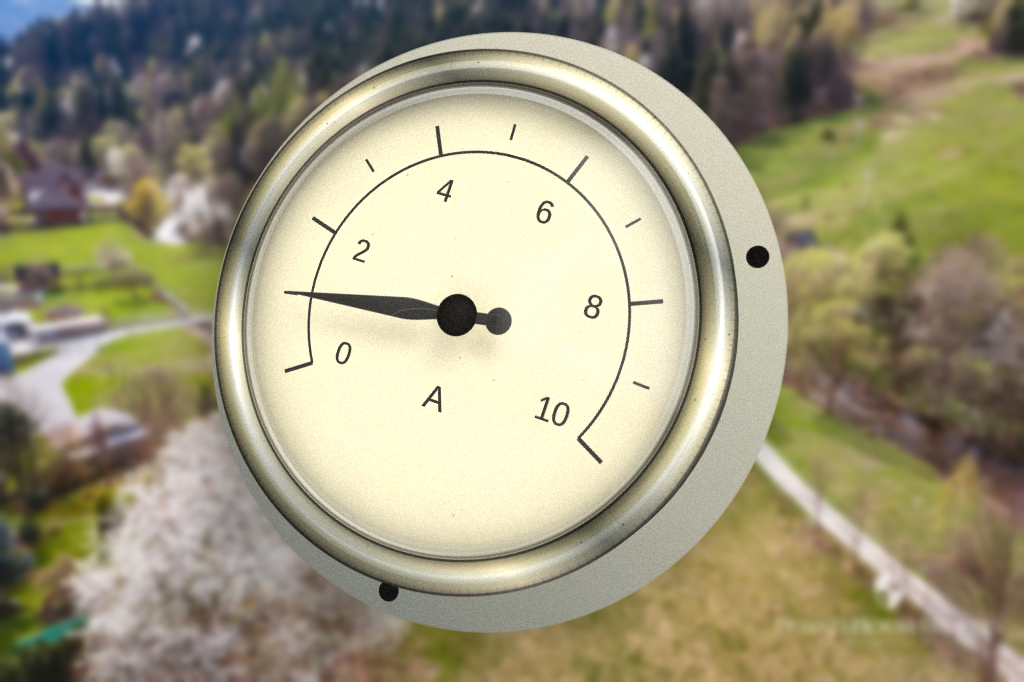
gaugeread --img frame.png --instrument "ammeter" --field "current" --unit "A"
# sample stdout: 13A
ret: 1A
